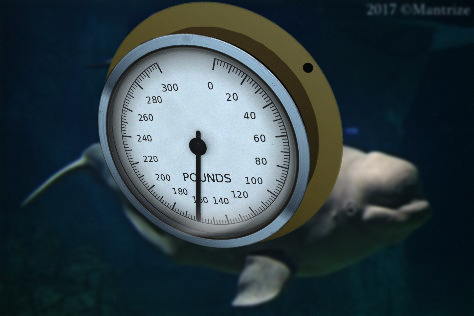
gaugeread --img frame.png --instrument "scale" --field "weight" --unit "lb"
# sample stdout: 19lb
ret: 160lb
